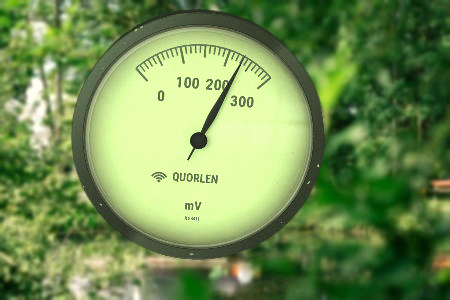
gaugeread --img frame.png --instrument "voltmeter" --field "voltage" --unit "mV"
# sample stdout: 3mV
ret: 230mV
